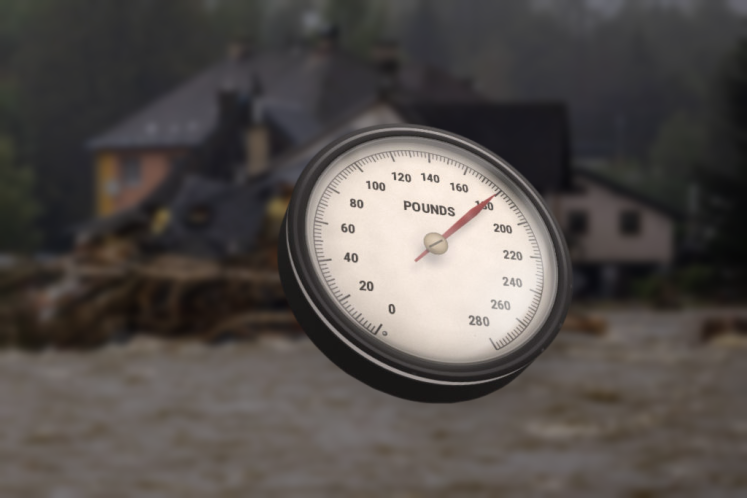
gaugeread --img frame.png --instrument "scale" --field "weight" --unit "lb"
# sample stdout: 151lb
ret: 180lb
